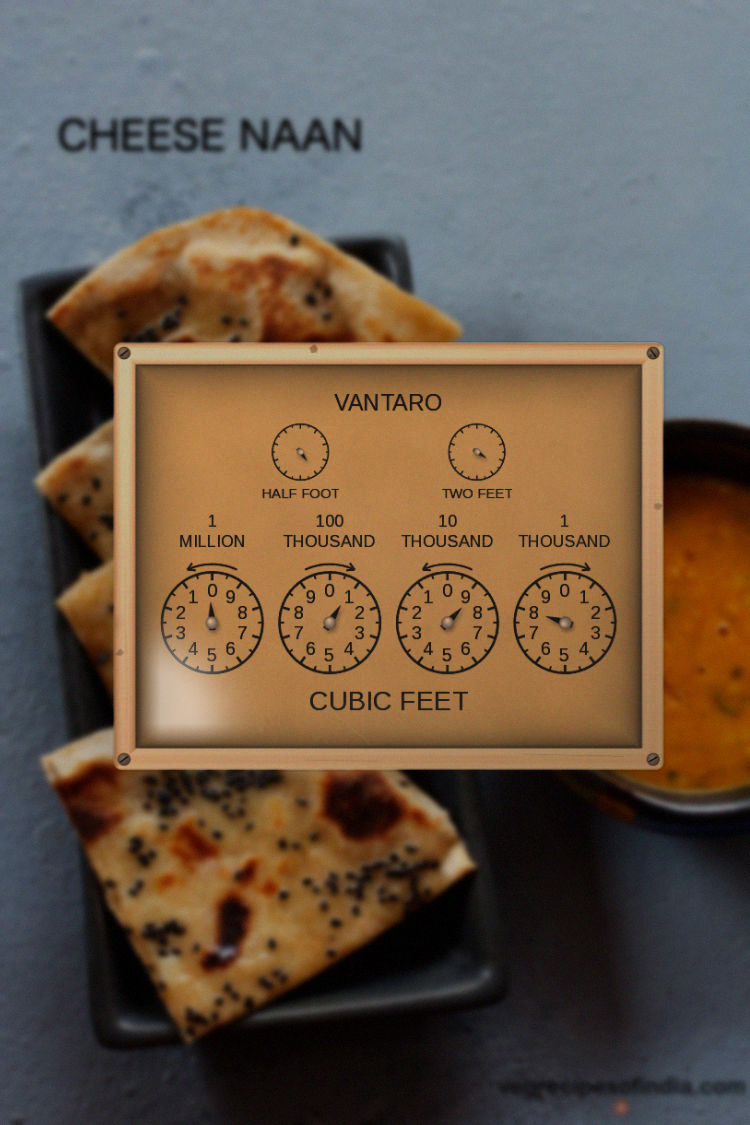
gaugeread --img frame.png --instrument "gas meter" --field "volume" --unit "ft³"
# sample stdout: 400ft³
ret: 8800ft³
